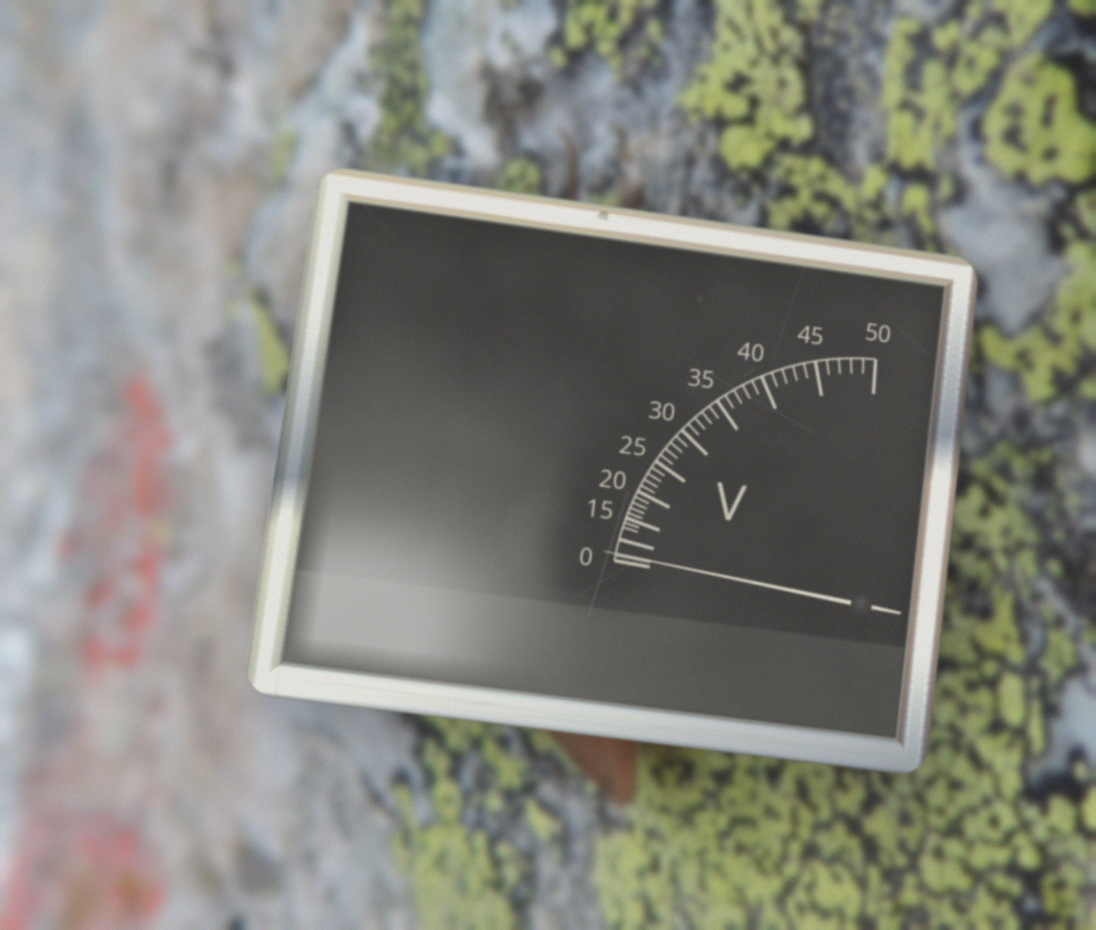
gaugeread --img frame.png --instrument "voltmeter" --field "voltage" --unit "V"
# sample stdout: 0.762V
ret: 5V
